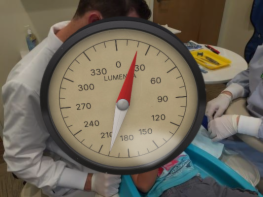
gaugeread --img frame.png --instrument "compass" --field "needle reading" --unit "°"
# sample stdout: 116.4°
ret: 20°
